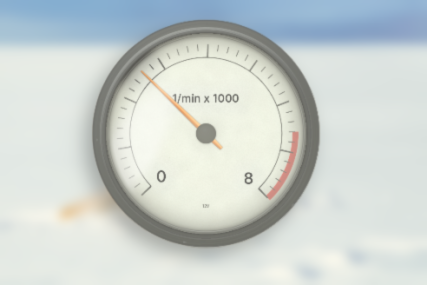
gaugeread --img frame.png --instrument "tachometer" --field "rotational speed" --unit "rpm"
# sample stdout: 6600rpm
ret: 2600rpm
